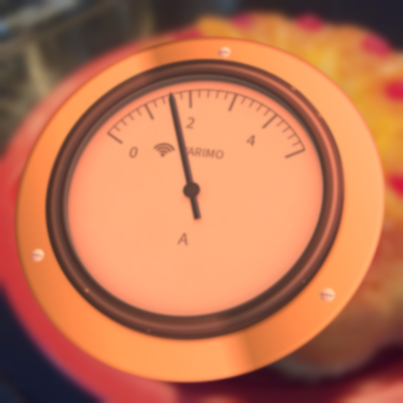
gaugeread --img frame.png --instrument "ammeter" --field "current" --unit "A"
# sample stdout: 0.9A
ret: 1.6A
